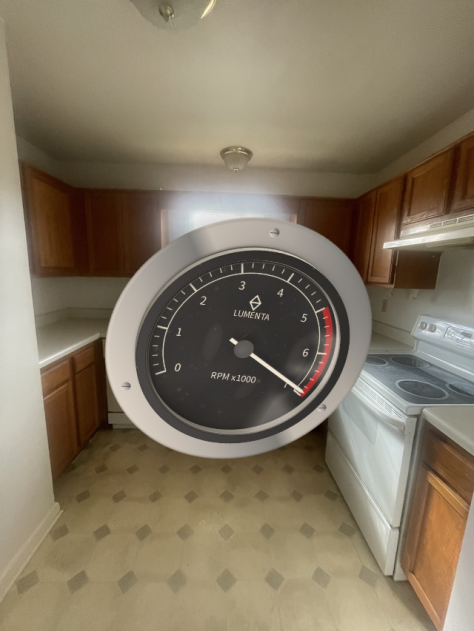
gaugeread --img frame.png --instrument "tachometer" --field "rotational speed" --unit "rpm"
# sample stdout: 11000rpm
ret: 6900rpm
